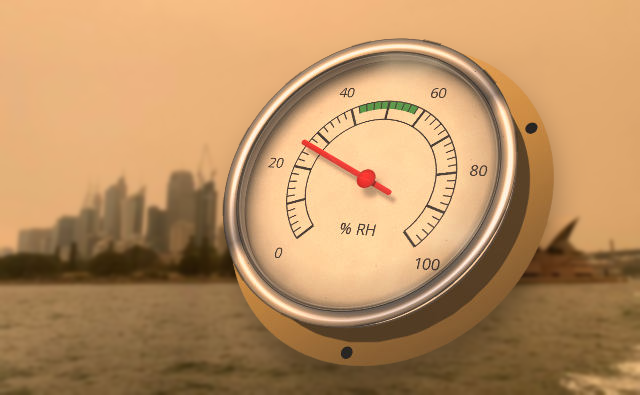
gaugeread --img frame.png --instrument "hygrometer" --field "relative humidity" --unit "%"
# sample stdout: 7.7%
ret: 26%
